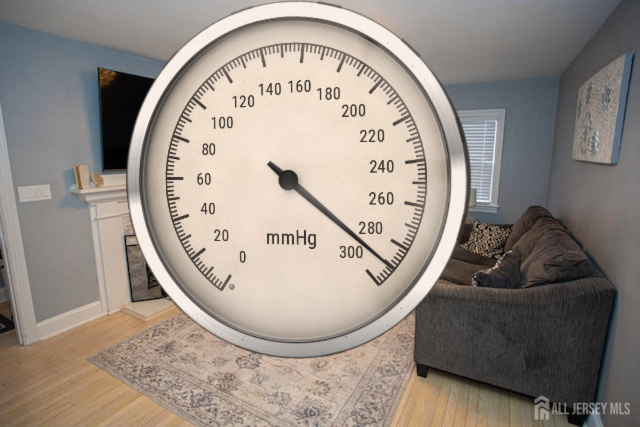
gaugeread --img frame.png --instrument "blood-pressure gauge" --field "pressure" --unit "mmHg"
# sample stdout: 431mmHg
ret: 290mmHg
